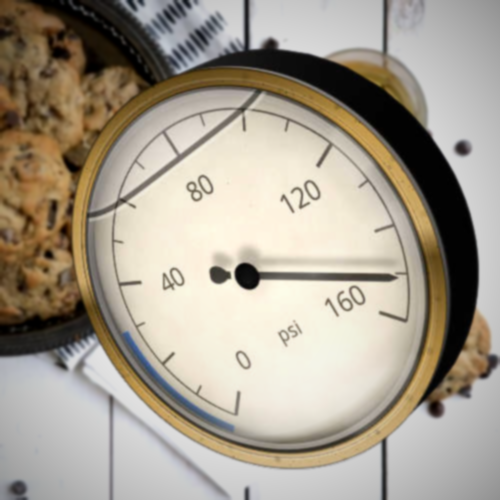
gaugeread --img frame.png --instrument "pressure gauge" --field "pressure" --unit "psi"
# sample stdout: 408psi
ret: 150psi
